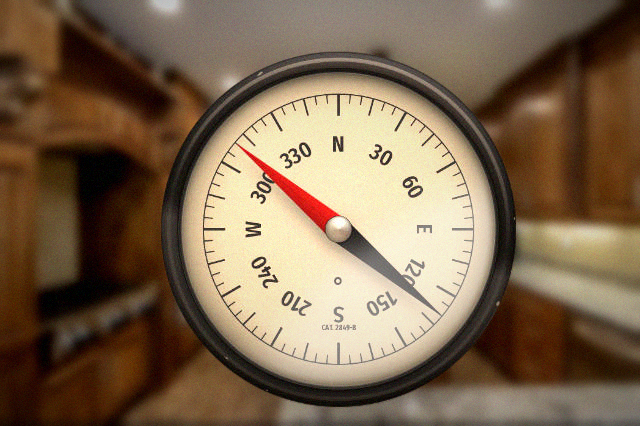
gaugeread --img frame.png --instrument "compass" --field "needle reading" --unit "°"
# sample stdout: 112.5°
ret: 310°
